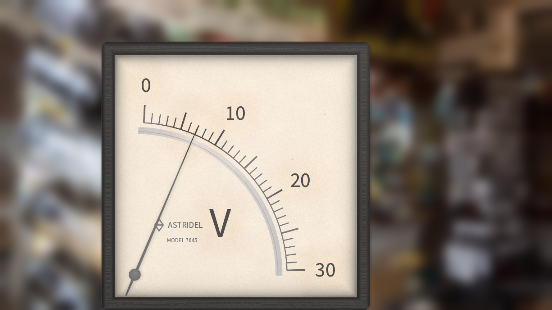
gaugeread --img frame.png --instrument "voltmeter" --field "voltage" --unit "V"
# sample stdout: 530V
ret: 7V
